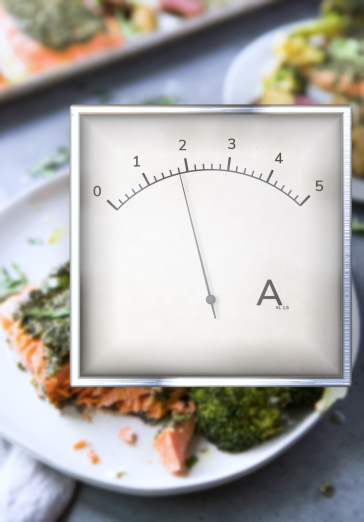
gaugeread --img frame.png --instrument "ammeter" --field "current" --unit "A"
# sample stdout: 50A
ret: 1.8A
